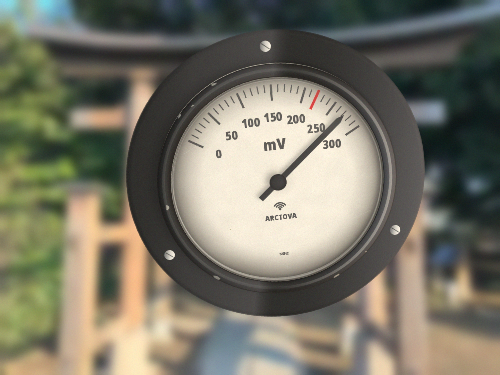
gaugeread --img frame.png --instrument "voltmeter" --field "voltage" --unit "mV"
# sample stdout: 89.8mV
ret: 270mV
